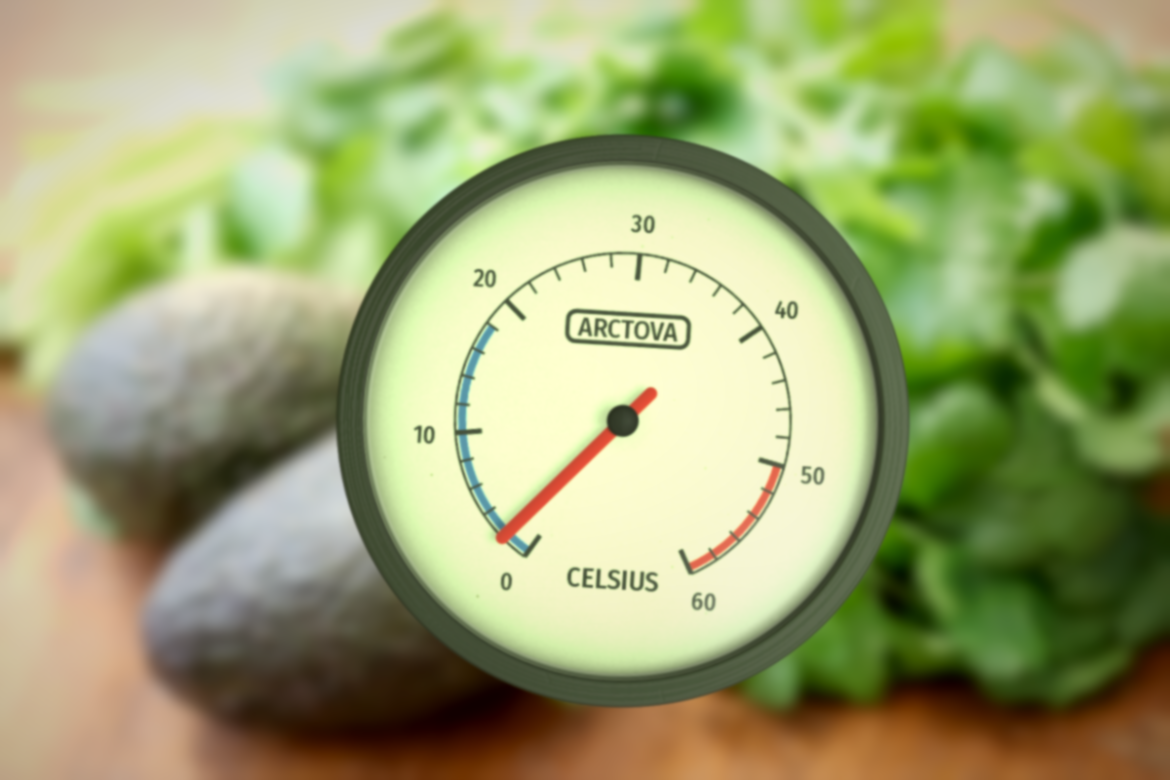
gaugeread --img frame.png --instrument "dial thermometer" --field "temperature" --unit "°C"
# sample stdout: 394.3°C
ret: 2°C
